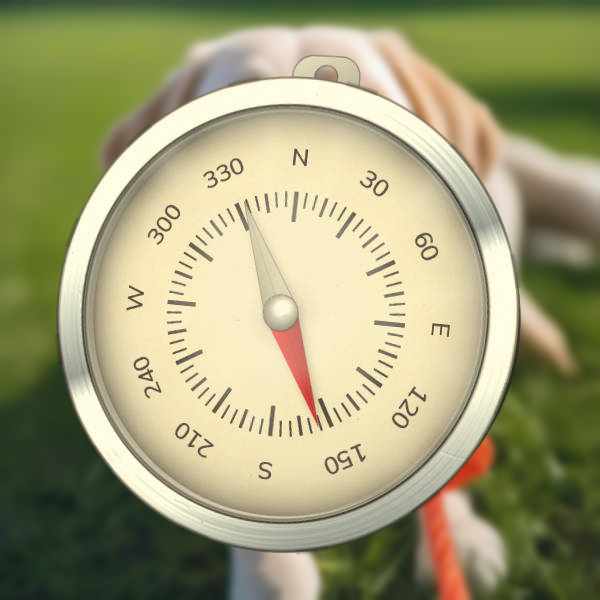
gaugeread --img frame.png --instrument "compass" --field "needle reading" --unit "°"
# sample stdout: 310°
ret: 155°
